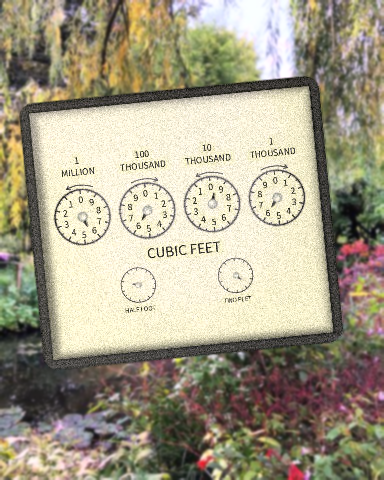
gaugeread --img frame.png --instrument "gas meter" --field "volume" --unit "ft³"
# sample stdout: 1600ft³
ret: 559600ft³
